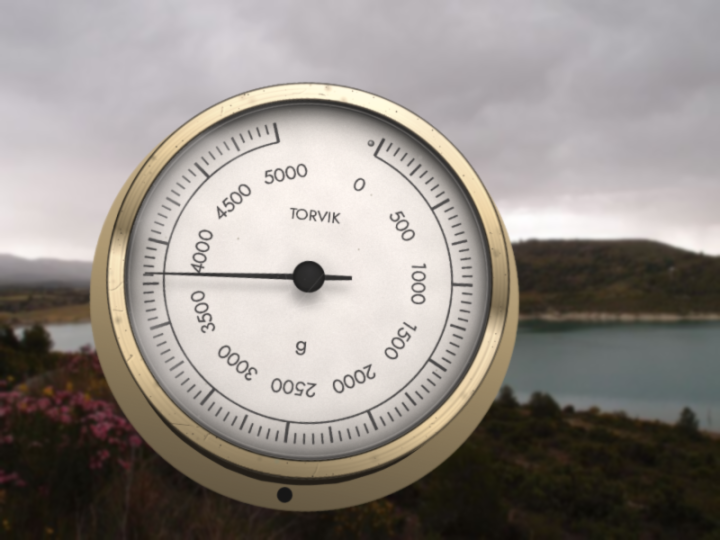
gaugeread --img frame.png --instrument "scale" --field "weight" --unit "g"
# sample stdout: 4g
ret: 3800g
